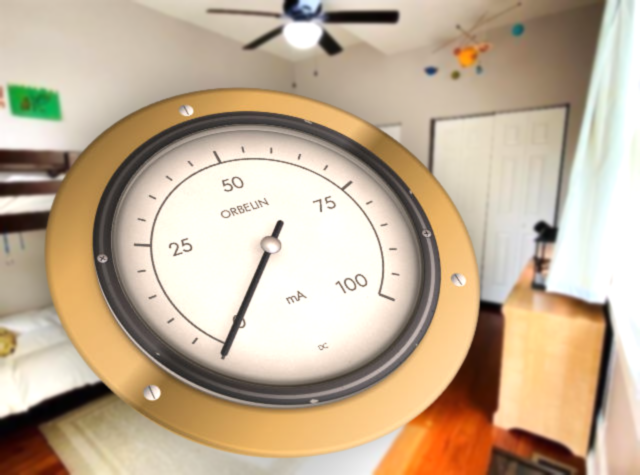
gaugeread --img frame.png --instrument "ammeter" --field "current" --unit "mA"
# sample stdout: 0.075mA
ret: 0mA
